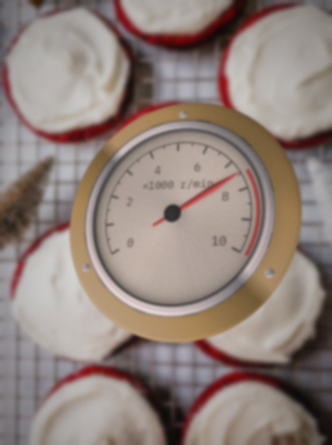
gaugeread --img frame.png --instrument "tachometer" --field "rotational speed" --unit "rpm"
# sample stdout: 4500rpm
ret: 7500rpm
